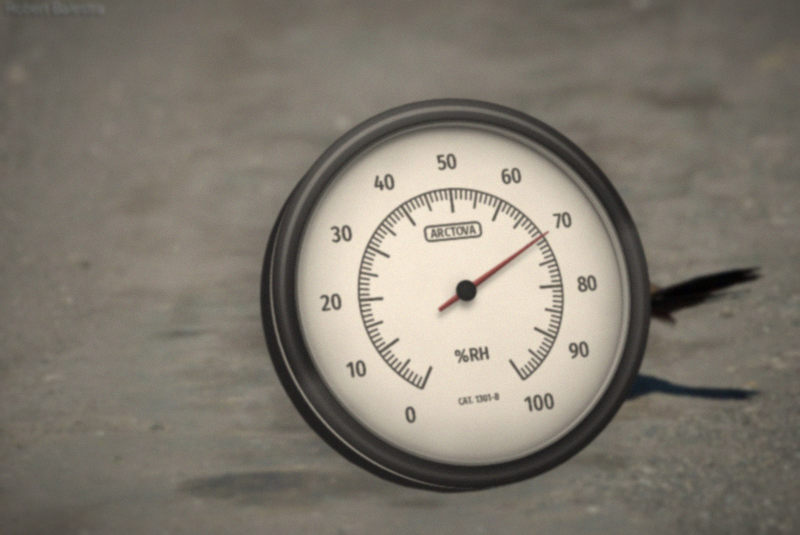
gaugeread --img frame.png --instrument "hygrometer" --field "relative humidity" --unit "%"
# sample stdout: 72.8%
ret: 70%
